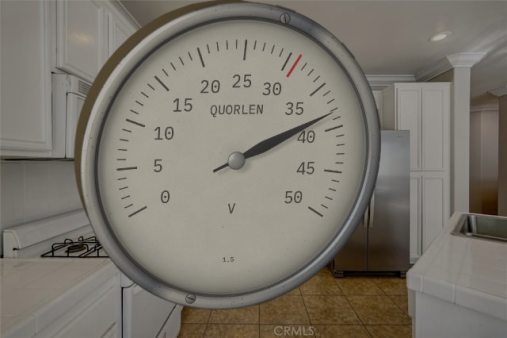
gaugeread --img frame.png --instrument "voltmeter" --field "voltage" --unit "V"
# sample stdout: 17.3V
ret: 38V
